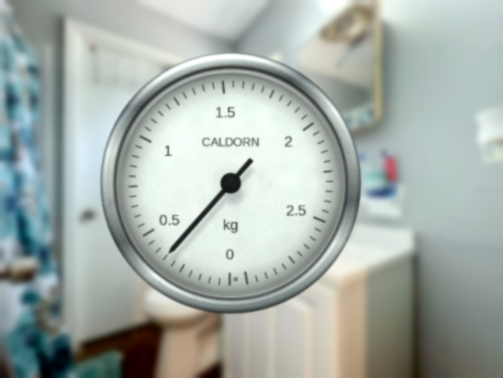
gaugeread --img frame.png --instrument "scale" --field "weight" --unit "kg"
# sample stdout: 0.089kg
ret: 0.35kg
